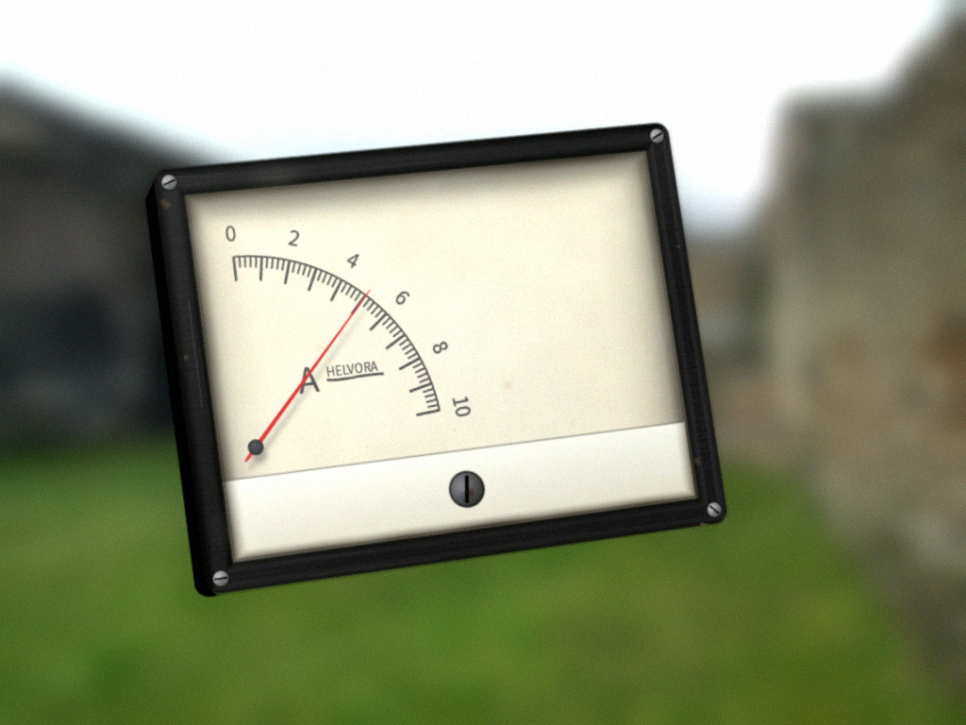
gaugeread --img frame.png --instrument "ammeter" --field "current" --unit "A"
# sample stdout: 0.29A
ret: 5A
